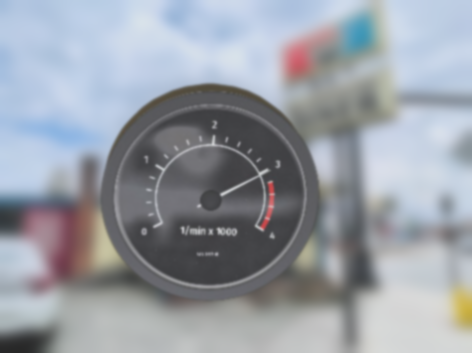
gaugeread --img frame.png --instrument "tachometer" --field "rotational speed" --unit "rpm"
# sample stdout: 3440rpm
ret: 3000rpm
